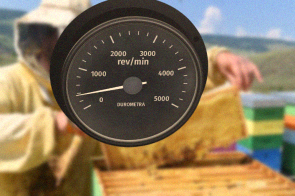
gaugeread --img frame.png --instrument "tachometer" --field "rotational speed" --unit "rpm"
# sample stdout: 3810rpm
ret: 400rpm
